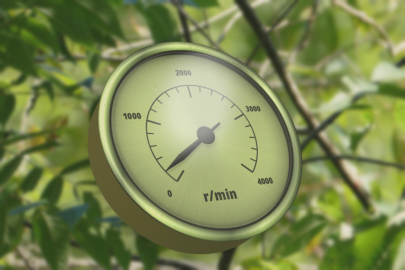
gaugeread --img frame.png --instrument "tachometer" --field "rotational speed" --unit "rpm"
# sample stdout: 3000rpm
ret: 200rpm
